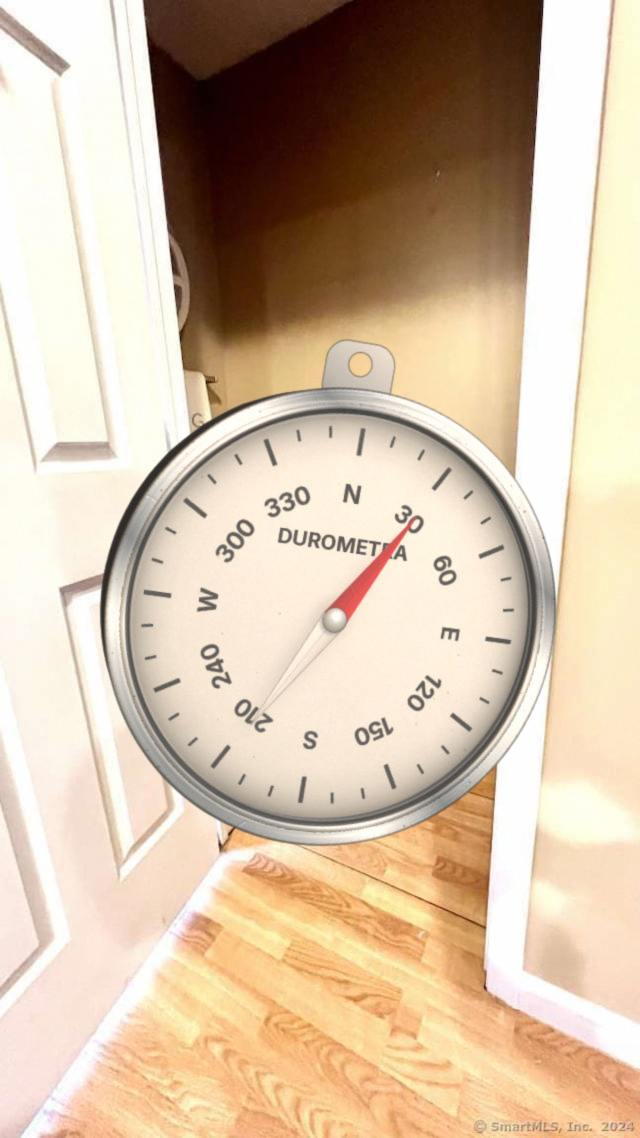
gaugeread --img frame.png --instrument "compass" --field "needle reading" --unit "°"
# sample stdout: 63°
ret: 30°
